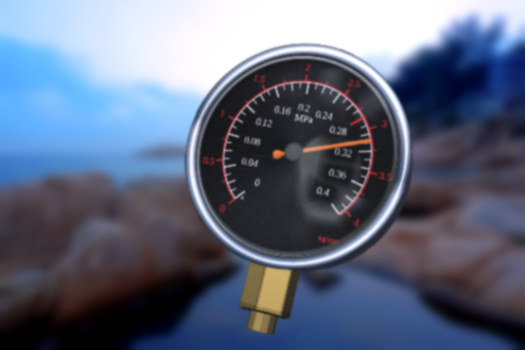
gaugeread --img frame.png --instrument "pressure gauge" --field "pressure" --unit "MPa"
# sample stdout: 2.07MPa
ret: 0.31MPa
